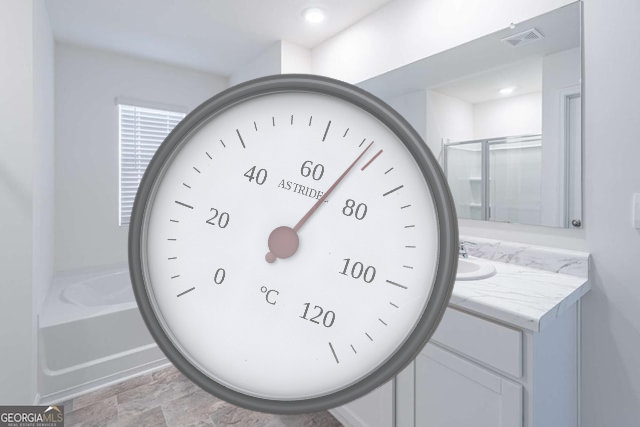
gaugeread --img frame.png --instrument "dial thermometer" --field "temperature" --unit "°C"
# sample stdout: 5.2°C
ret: 70°C
